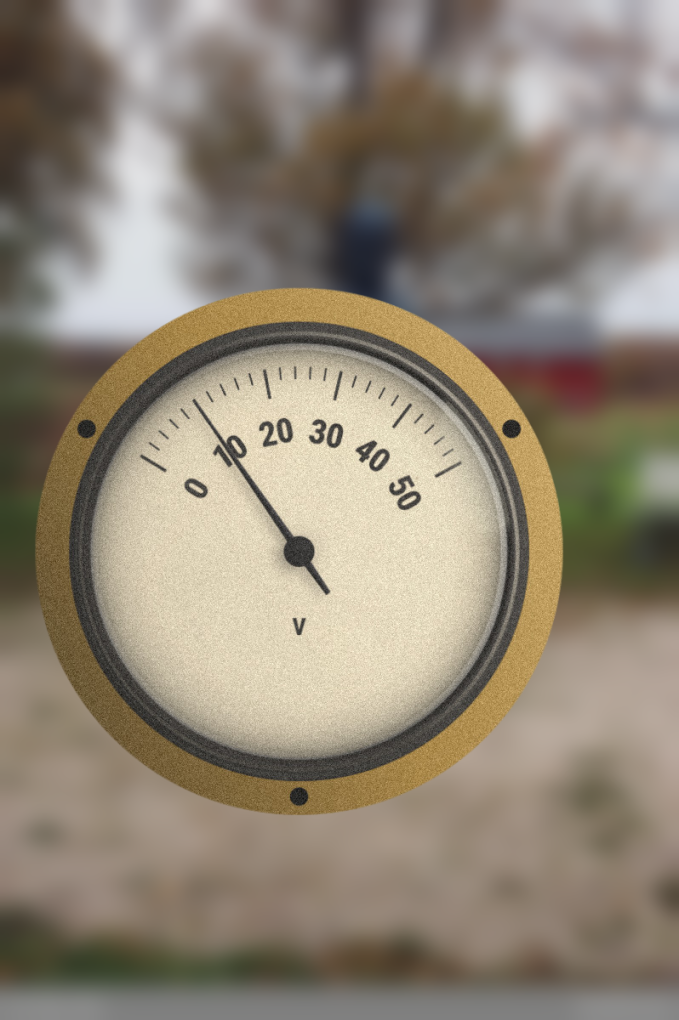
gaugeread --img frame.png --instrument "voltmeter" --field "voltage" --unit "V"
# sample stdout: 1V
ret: 10V
